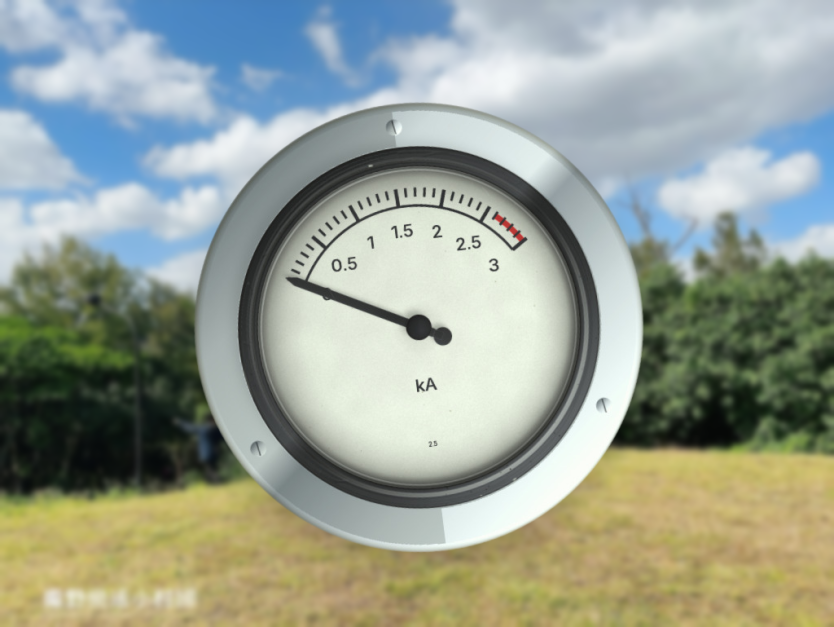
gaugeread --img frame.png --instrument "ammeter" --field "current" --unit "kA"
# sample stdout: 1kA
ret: 0kA
